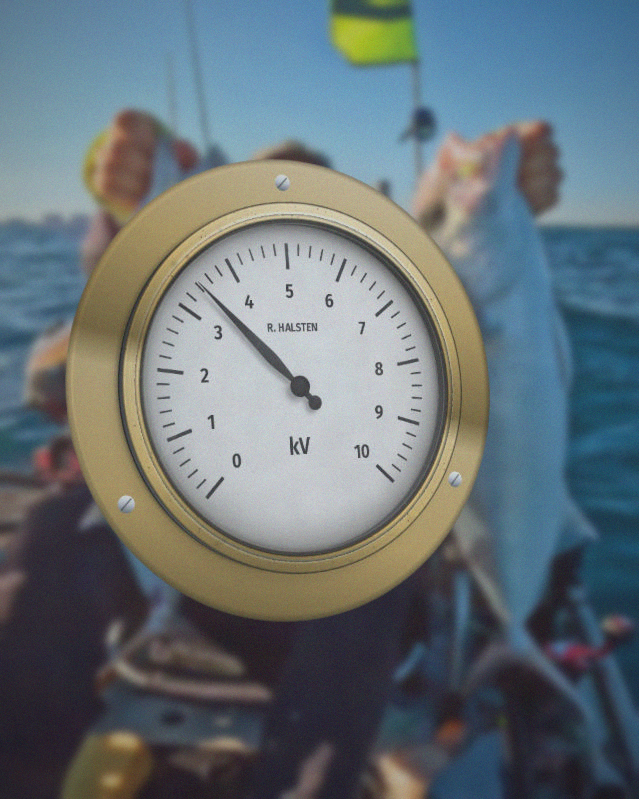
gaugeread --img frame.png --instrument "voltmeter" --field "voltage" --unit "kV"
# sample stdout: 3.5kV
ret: 3.4kV
